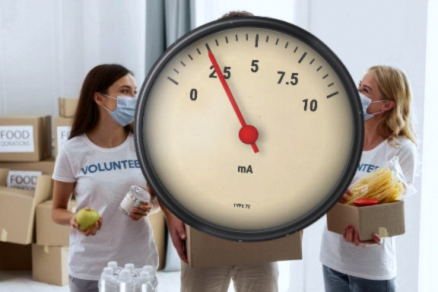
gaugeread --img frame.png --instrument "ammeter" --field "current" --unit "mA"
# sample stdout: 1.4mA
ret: 2.5mA
